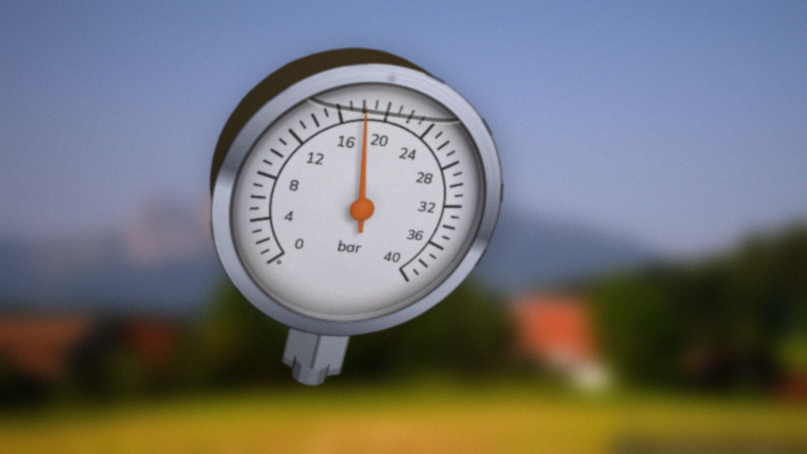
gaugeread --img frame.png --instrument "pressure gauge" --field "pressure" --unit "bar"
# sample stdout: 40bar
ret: 18bar
